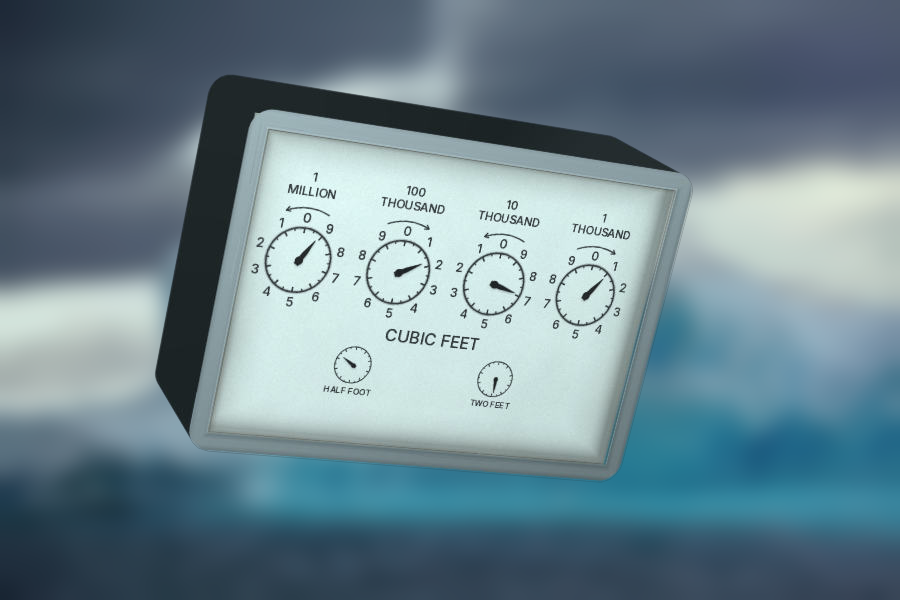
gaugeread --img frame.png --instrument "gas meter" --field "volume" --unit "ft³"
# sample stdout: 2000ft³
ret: 917100ft³
